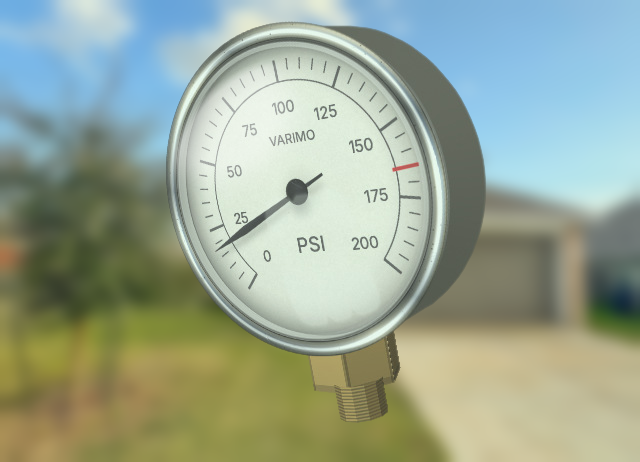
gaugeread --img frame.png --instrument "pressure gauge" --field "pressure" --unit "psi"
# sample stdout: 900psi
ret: 17.5psi
